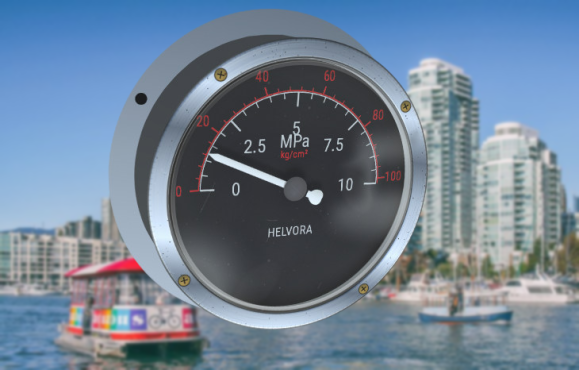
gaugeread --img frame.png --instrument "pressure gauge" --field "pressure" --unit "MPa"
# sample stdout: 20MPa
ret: 1.25MPa
